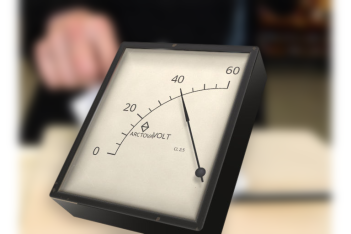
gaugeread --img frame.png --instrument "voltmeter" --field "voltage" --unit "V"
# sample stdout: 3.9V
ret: 40V
